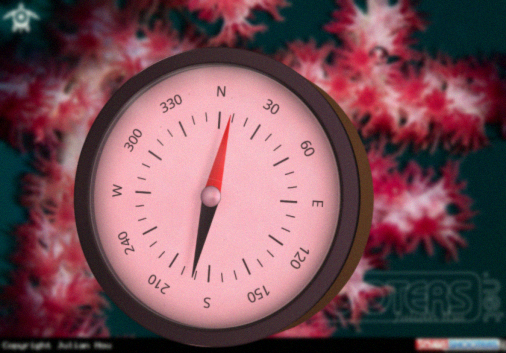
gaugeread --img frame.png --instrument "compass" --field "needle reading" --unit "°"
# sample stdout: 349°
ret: 10°
